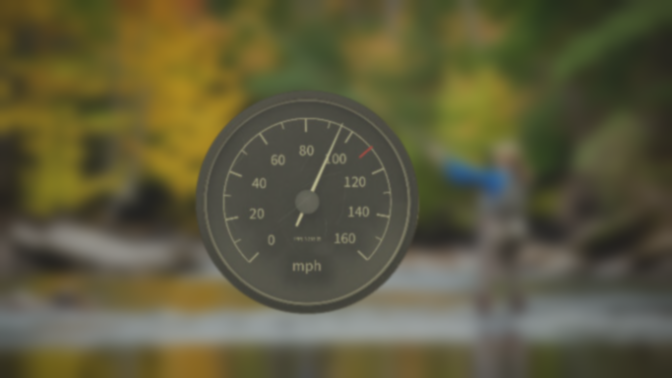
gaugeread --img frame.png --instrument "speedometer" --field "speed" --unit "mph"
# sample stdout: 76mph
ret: 95mph
